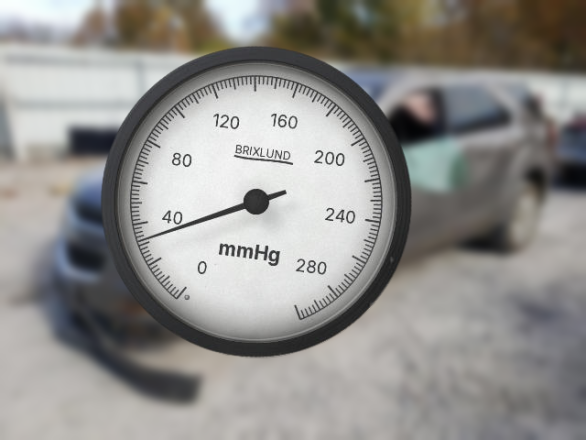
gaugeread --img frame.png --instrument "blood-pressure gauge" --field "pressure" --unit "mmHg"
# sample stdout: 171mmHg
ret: 32mmHg
